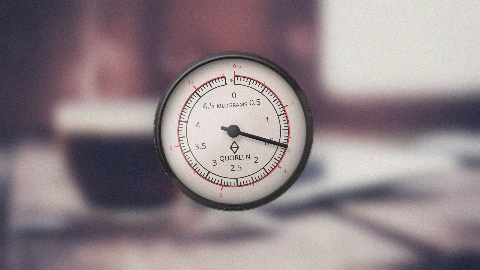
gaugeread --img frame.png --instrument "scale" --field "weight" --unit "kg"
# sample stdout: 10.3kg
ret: 1.5kg
